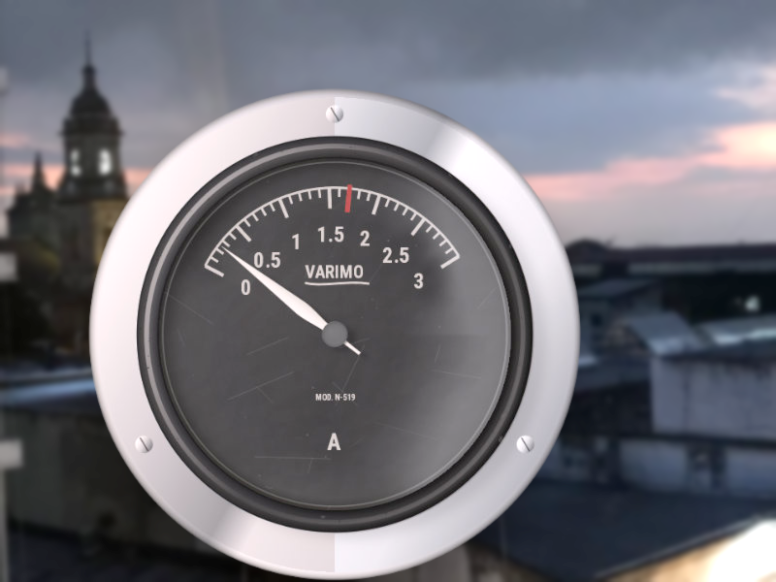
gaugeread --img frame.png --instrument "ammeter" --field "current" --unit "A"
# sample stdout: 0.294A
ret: 0.25A
